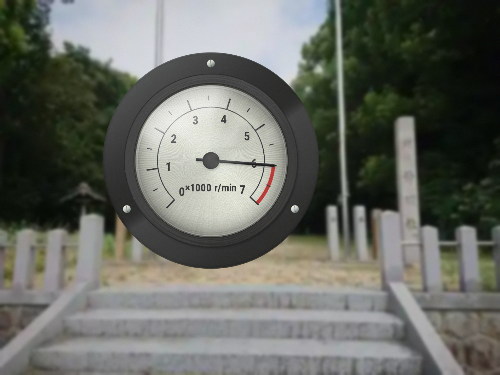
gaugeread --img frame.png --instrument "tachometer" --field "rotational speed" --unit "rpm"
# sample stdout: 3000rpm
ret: 6000rpm
